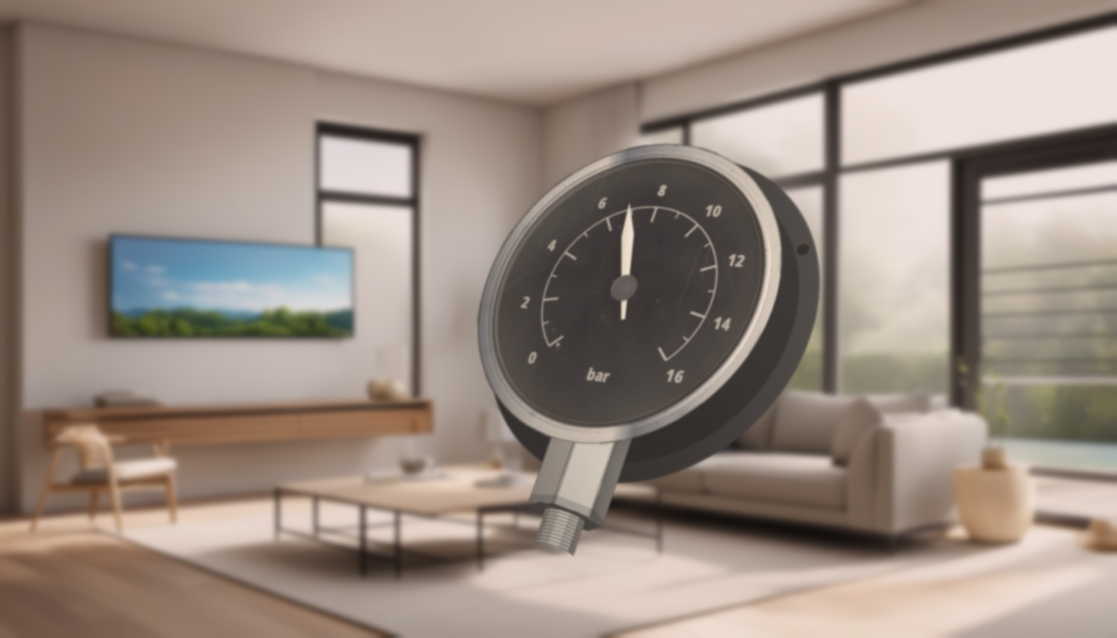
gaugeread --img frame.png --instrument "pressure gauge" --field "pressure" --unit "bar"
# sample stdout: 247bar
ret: 7bar
